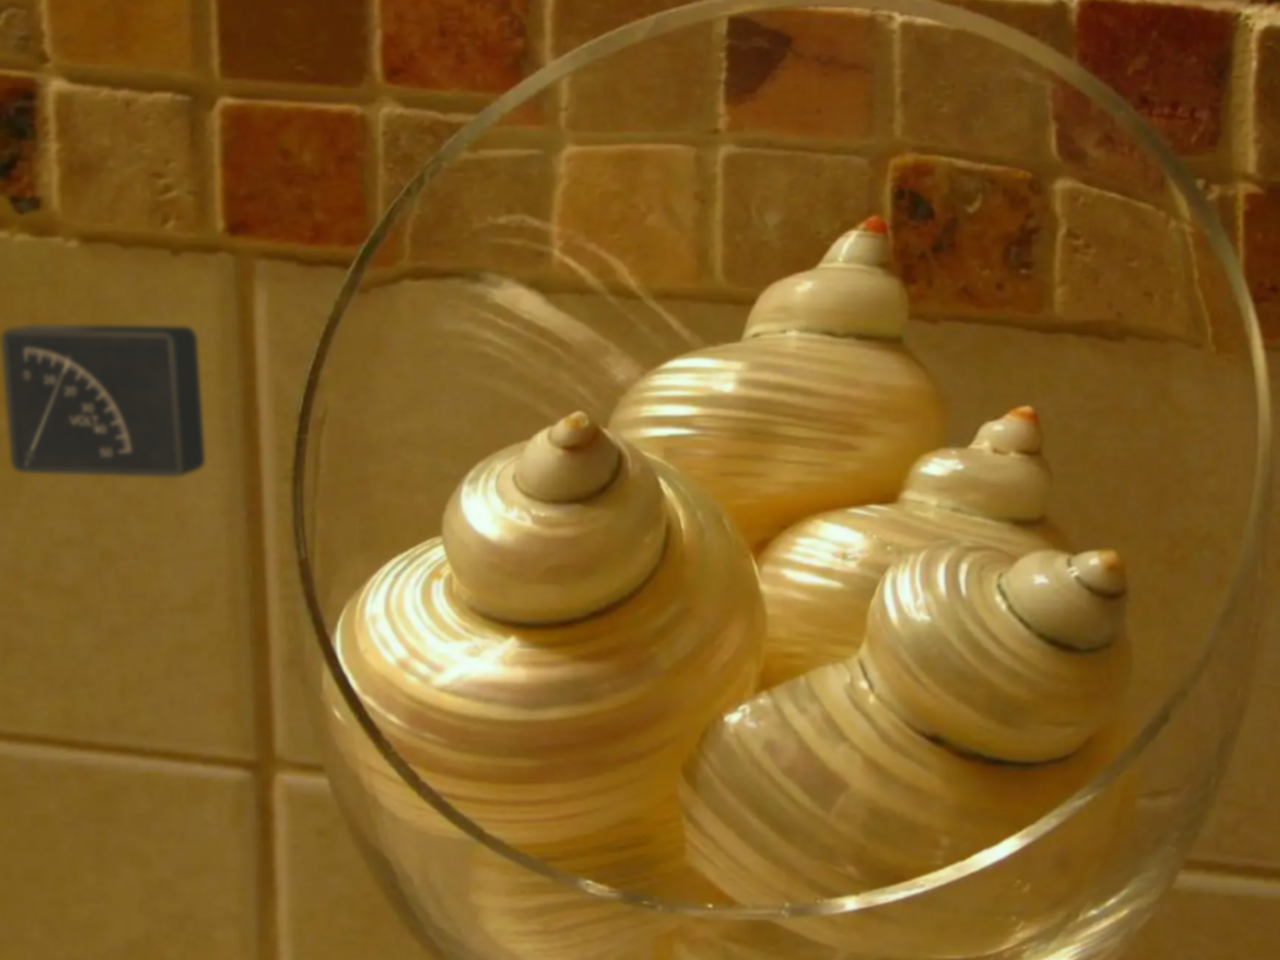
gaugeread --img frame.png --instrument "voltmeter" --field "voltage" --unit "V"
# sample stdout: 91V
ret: 15V
